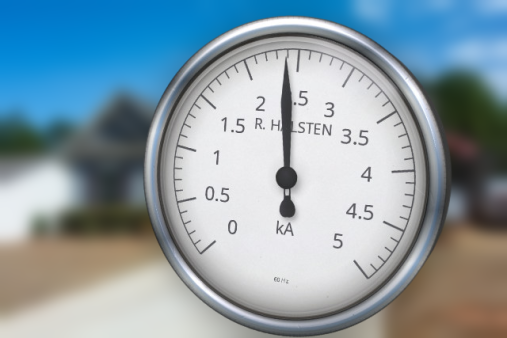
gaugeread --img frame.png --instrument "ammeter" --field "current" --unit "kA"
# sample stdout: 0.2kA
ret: 2.4kA
